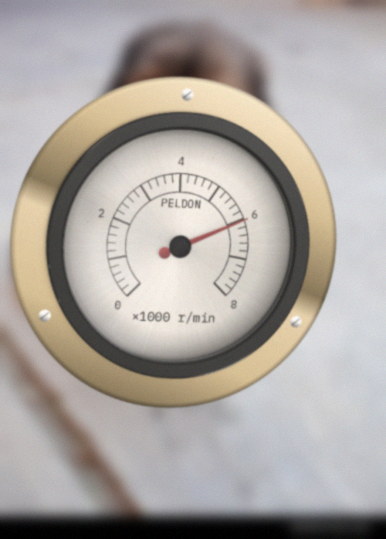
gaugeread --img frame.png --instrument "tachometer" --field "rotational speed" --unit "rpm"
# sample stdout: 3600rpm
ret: 6000rpm
